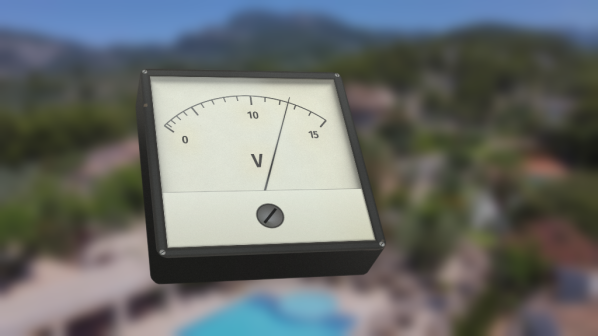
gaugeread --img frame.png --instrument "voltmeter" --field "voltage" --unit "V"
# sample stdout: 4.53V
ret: 12.5V
